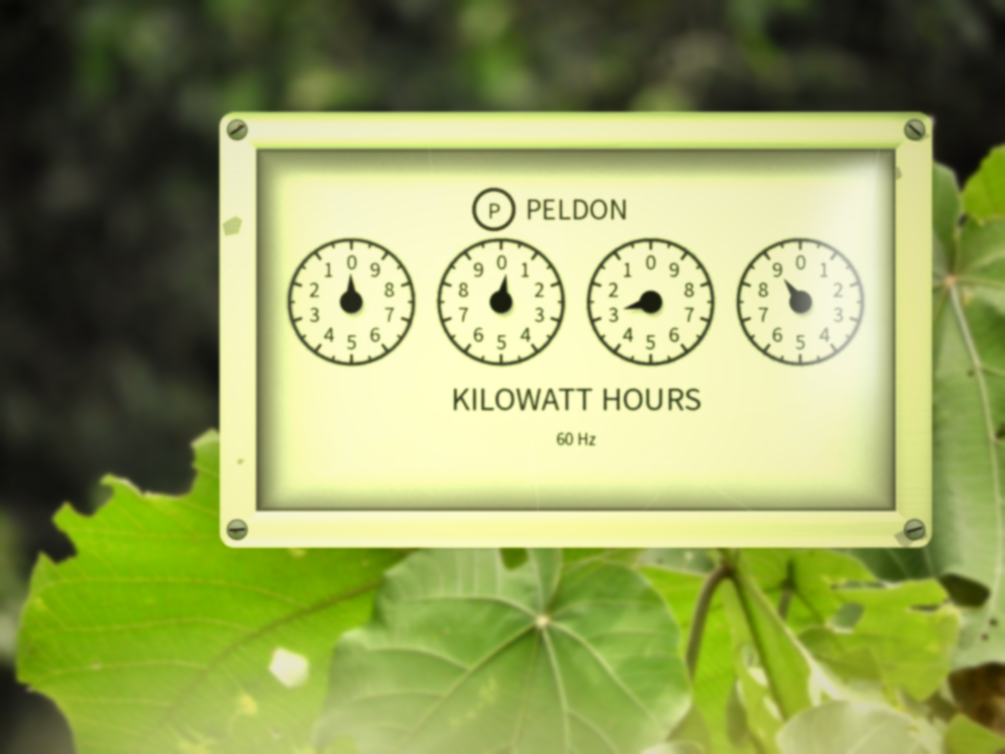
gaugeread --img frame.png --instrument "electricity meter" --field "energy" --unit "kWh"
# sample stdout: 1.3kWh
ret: 29kWh
